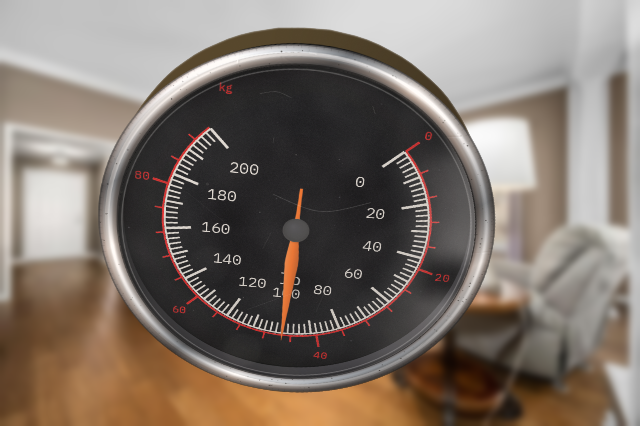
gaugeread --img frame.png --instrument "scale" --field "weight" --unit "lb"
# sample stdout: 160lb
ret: 100lb
